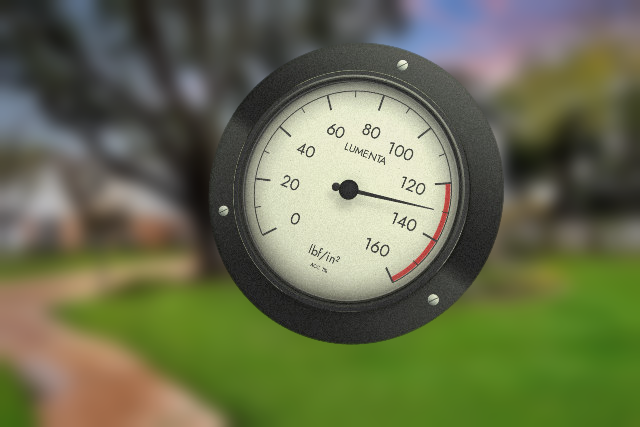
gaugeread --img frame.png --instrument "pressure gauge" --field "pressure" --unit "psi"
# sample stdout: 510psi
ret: 130psi
